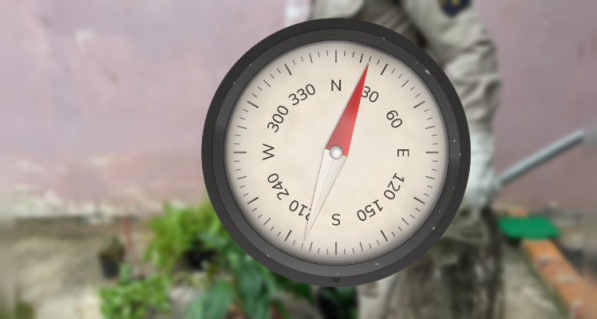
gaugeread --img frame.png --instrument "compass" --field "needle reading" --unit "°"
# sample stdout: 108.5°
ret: 20°
